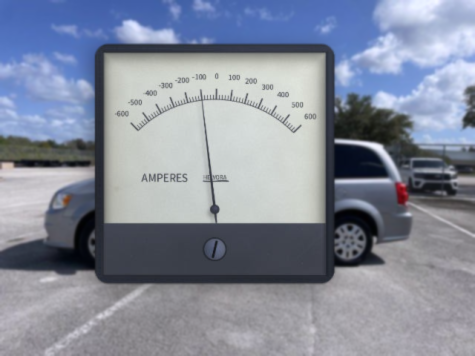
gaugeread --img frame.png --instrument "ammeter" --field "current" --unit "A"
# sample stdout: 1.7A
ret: -100A
